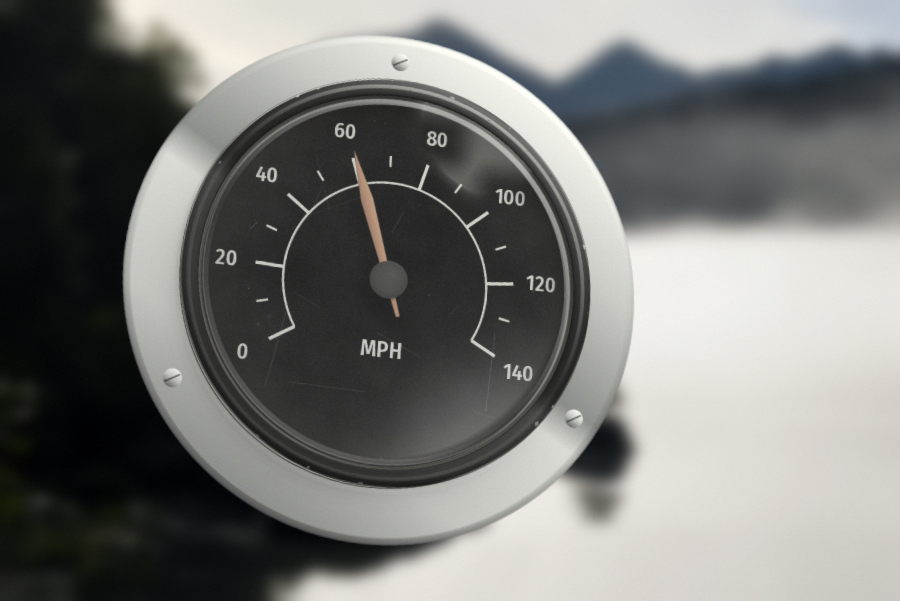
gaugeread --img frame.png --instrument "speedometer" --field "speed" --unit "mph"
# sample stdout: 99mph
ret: 60mph
